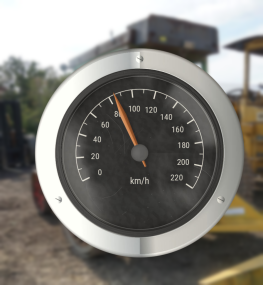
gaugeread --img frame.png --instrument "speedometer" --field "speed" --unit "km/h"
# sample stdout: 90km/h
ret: 85km/h
